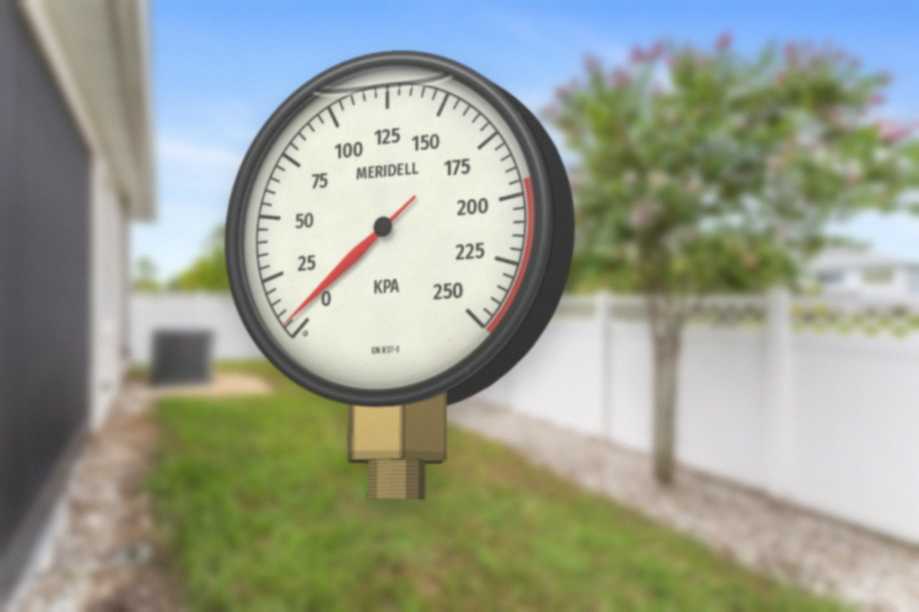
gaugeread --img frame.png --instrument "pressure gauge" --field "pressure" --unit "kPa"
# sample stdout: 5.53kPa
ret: 5kPa
